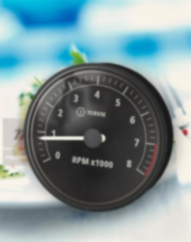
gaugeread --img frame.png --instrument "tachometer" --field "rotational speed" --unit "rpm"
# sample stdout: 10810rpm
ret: 800rpm
